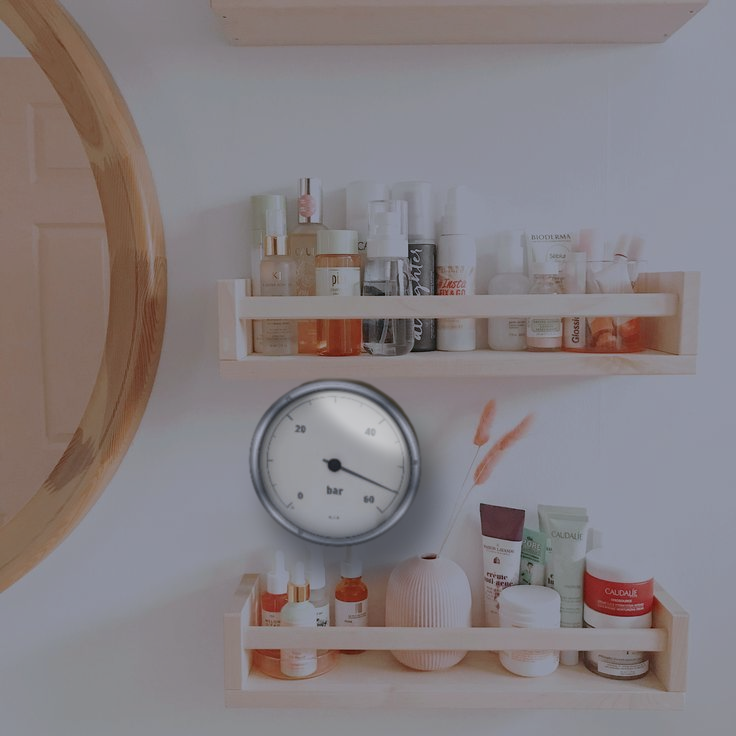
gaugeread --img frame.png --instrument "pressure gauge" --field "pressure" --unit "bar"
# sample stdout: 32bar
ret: 55bar
